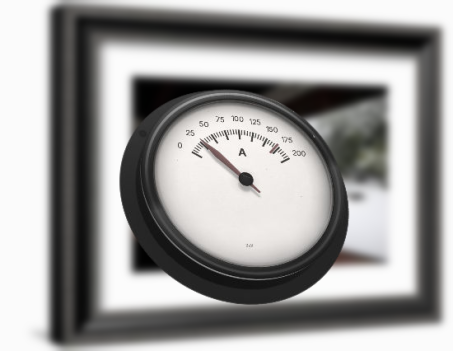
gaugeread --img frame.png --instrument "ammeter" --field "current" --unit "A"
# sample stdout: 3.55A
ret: 25A
